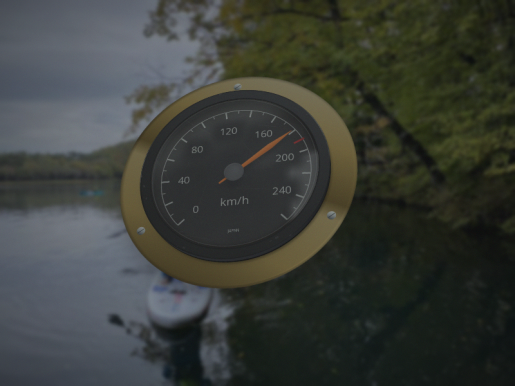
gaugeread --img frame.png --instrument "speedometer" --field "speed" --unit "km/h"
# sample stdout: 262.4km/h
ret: 180km/h
